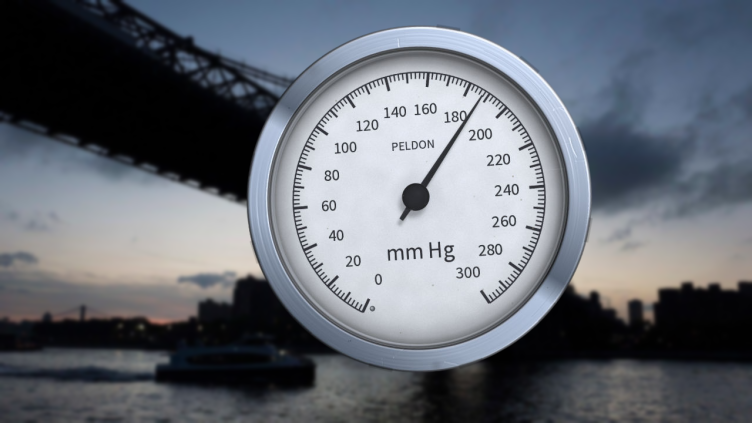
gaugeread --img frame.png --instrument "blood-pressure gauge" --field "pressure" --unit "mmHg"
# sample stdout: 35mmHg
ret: 188mmHg
